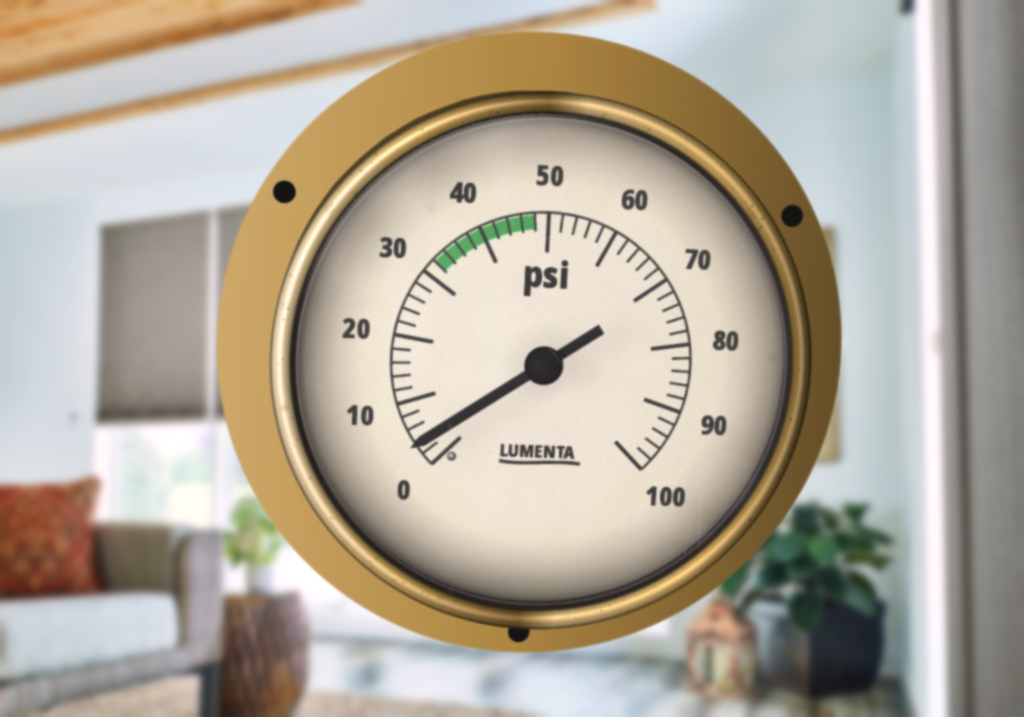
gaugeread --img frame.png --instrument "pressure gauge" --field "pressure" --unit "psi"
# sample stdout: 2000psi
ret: 4psi
